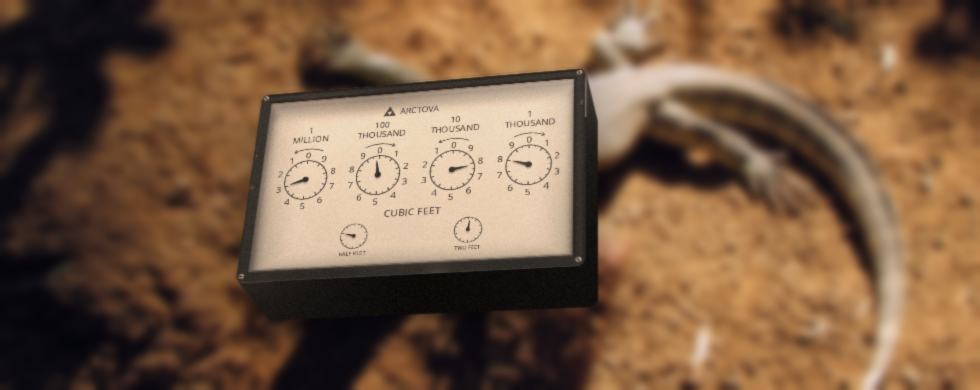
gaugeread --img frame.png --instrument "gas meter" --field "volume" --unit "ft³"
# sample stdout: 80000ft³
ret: 297800ft³
